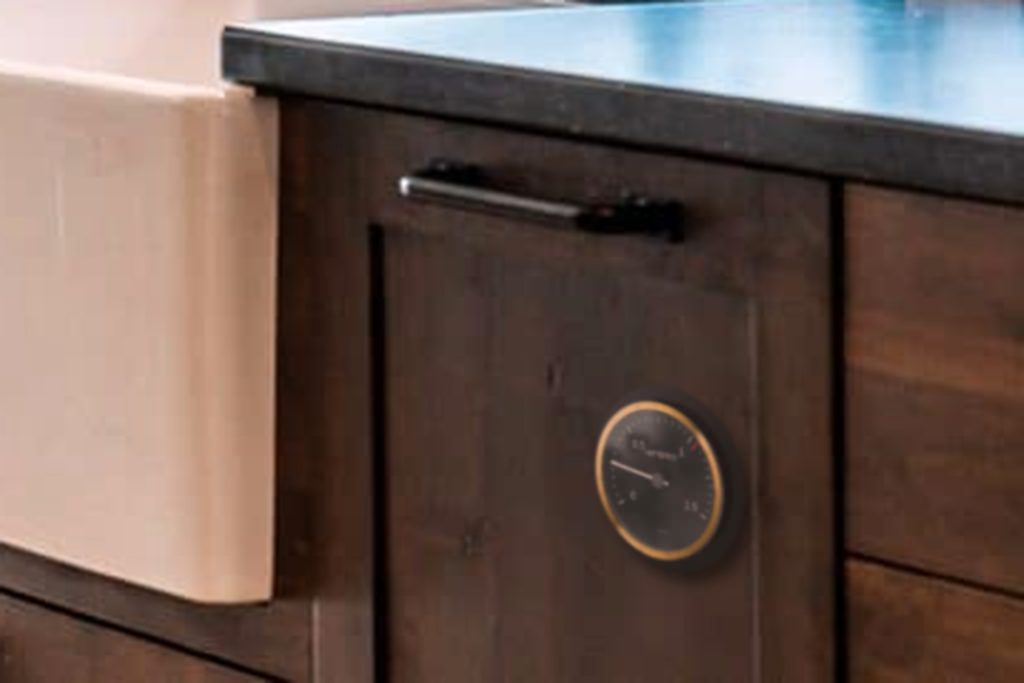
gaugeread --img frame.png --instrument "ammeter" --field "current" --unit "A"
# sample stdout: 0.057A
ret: 0.25A
